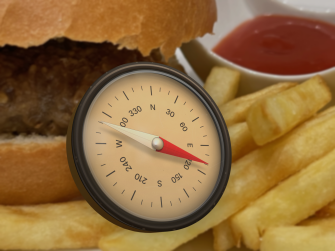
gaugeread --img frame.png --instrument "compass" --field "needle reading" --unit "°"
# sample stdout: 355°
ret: 110°
